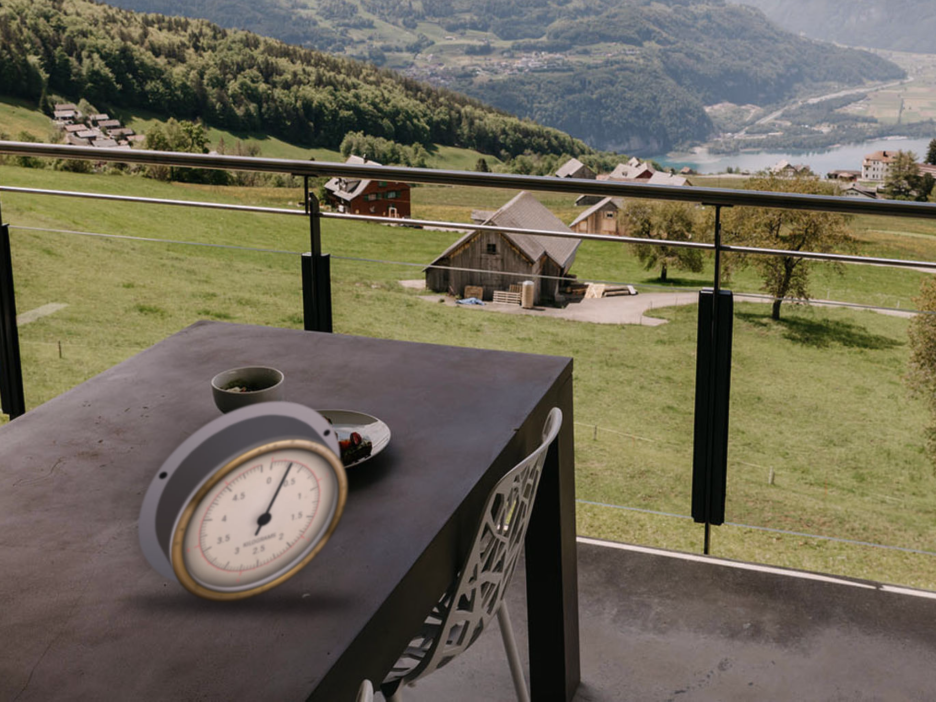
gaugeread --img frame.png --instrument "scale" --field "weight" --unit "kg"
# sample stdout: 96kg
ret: 0.25kg
